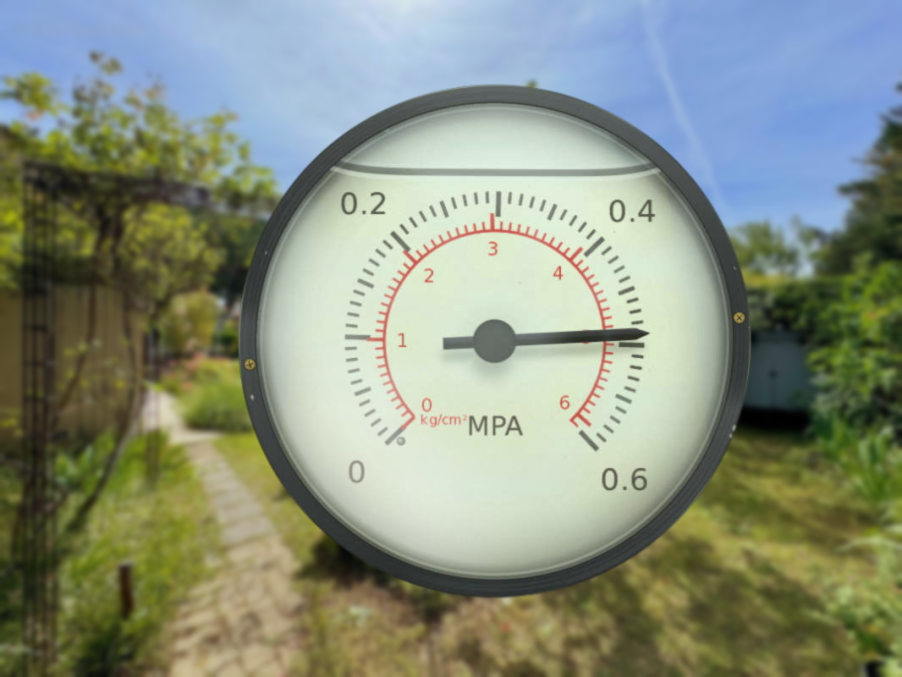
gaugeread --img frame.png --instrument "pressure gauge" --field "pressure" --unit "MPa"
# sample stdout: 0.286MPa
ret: 0.49MPa
